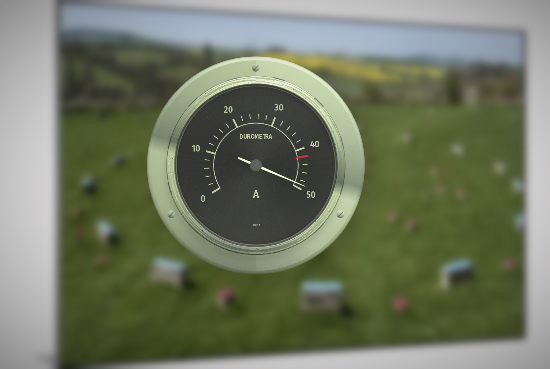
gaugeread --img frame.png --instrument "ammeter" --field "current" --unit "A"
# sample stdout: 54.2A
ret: 49A
